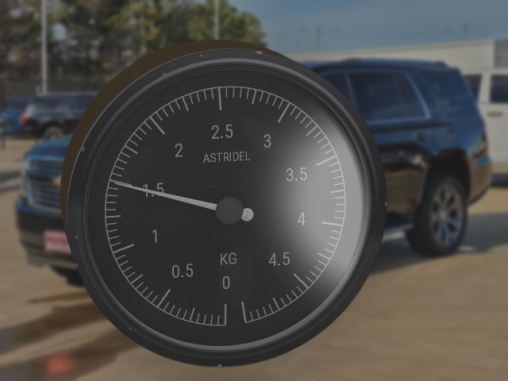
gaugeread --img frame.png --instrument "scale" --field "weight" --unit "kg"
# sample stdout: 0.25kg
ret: 1.5kg
